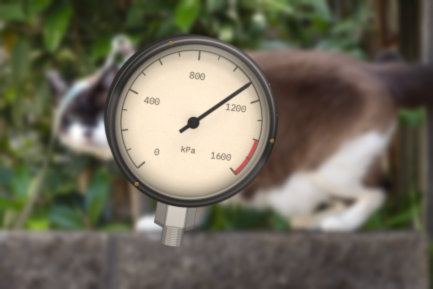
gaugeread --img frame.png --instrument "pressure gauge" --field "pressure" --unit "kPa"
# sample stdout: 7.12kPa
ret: 1100kPa
